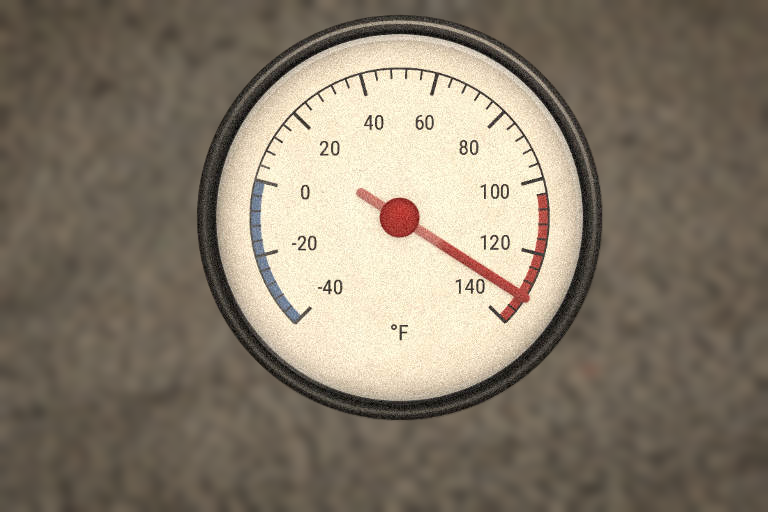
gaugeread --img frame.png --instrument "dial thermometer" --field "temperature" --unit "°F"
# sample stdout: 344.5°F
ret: 132°F
